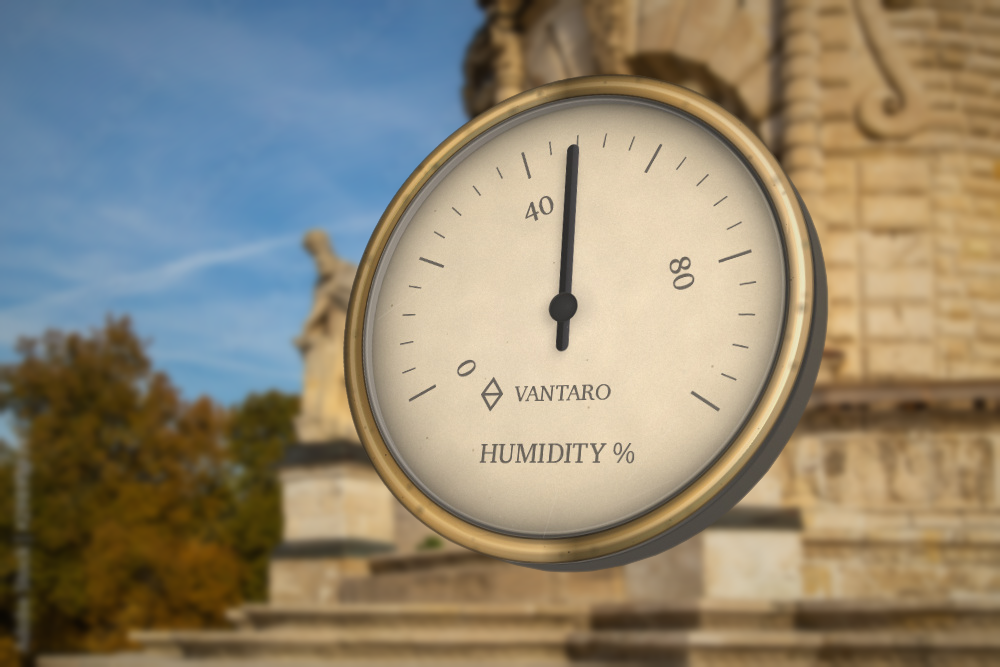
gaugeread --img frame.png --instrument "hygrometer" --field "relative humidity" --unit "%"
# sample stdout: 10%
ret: 48%
